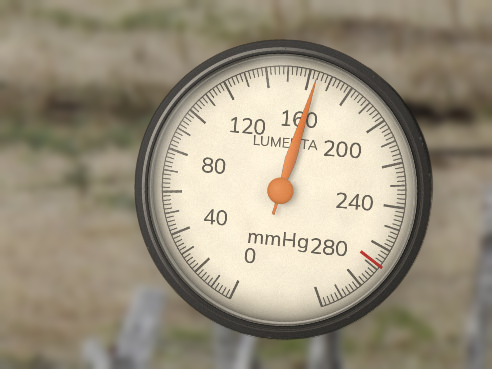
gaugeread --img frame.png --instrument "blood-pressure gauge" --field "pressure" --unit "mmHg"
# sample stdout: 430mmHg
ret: 164mmHg
